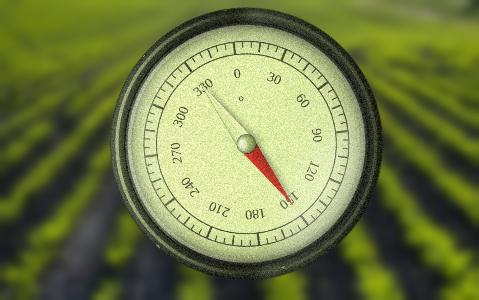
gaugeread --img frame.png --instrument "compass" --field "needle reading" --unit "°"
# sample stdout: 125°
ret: 150°
